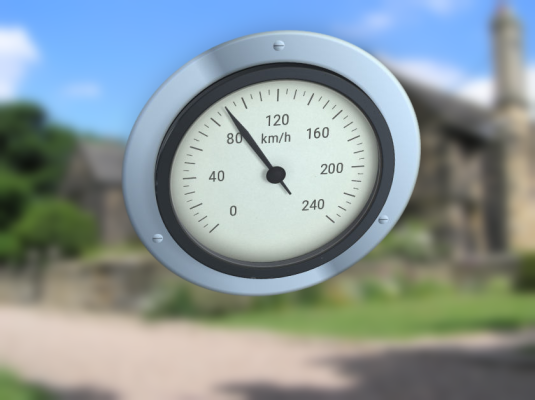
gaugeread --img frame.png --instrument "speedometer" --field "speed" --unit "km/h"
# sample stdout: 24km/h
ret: 90km/h
